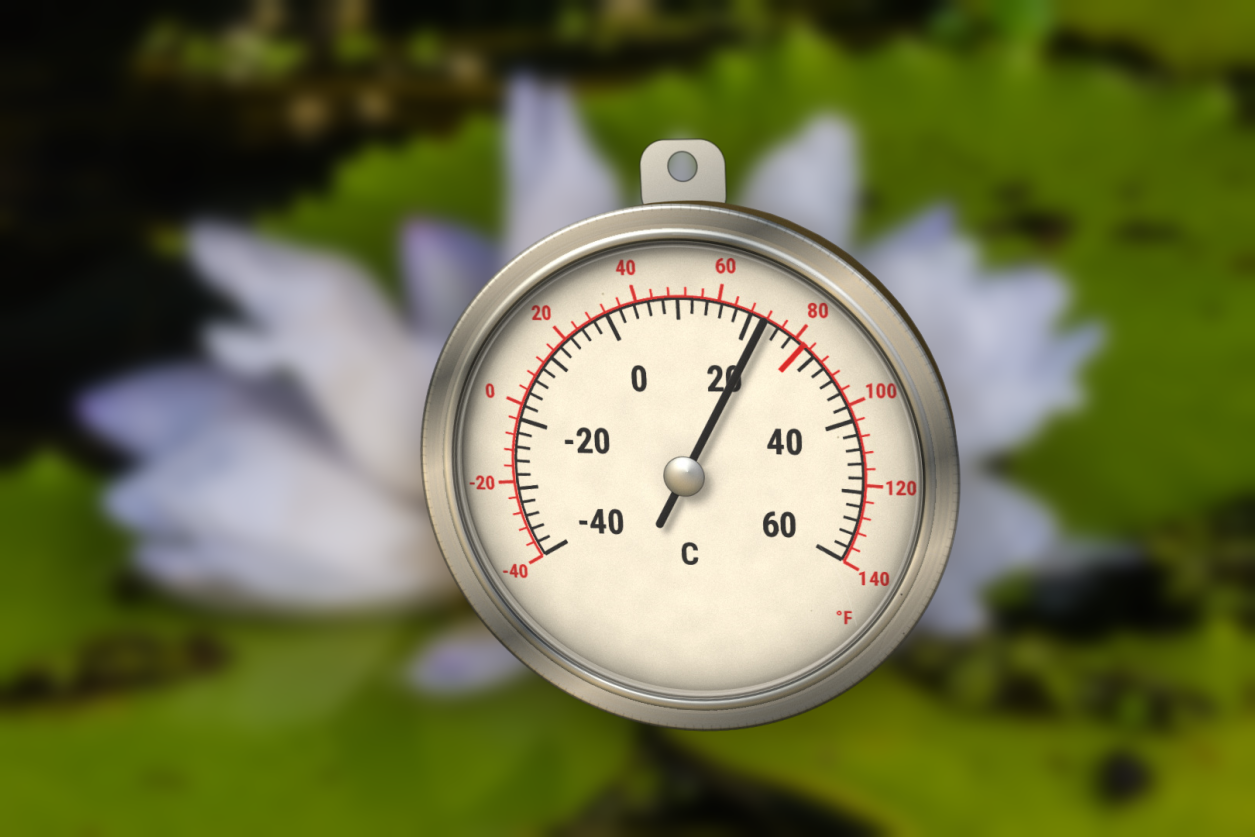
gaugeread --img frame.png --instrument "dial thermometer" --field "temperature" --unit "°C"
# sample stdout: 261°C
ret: 22°C
